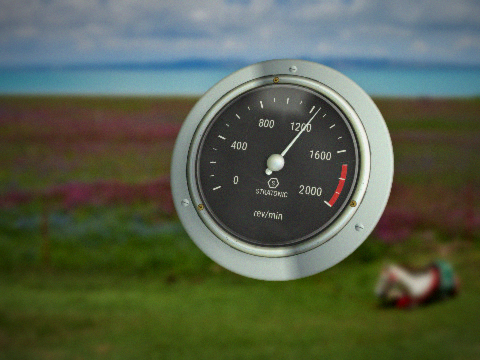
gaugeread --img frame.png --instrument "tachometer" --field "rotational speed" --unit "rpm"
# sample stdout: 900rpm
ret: 1250rpm
